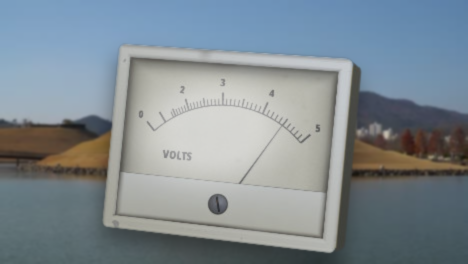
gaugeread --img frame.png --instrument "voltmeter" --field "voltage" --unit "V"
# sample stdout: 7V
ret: 4.5V
